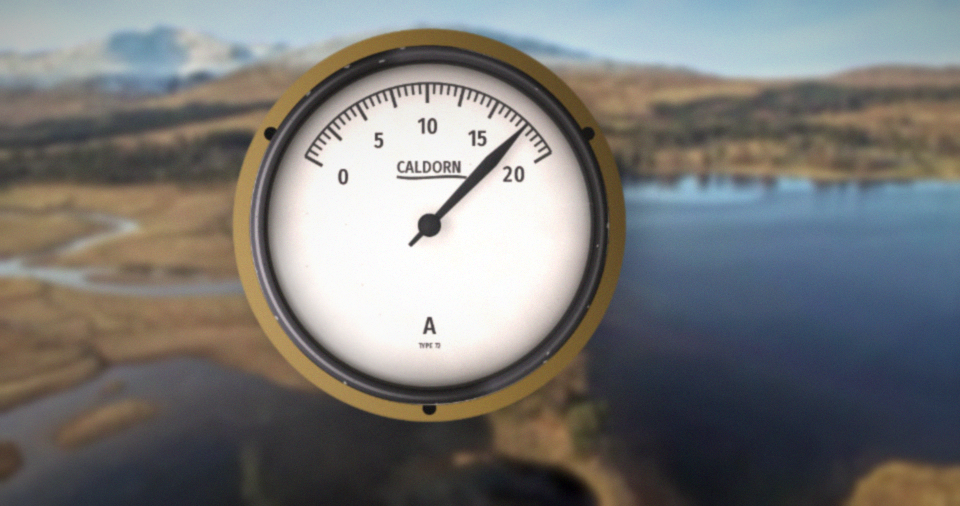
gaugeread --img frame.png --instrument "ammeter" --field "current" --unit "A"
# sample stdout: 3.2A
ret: 17.5A
